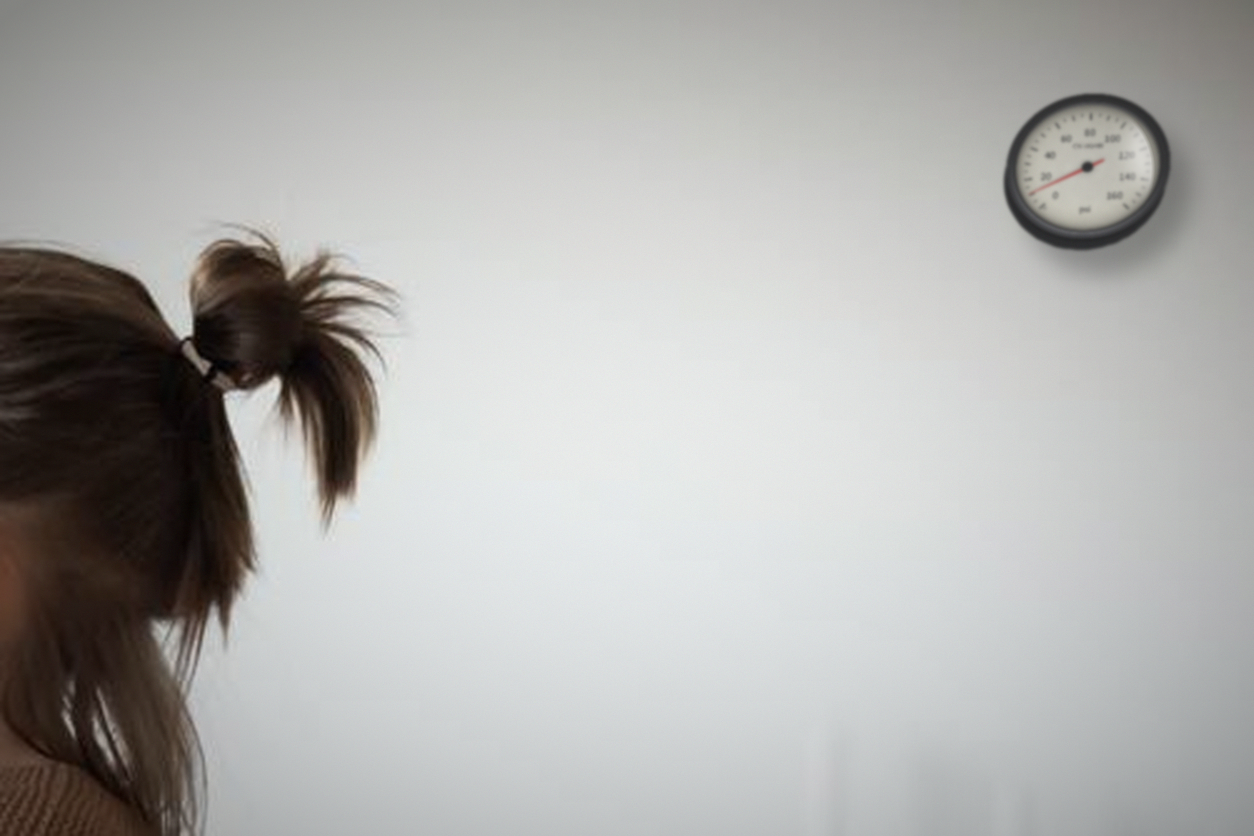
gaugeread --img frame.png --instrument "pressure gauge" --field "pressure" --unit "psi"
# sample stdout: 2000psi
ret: 10psi
